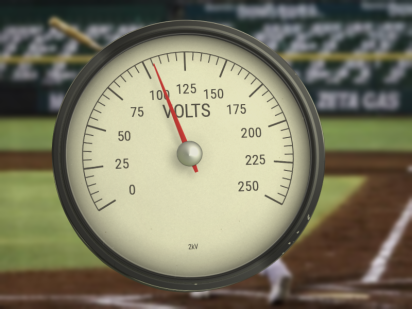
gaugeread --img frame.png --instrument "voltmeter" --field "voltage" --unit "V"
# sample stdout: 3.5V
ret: 105V
